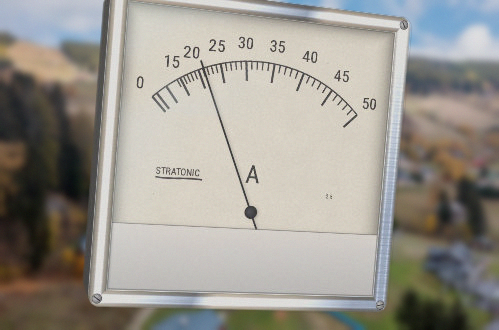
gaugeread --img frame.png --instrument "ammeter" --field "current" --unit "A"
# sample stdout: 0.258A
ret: 21A
